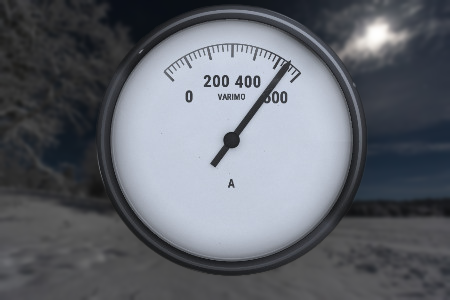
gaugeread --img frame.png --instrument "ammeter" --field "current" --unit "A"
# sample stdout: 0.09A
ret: 540A
